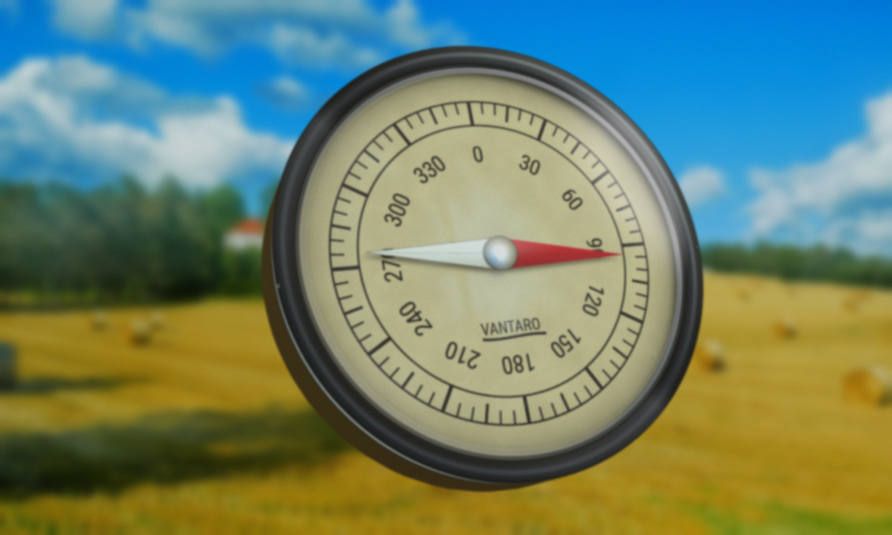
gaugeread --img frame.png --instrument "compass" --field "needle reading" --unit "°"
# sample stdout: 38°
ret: 95°
